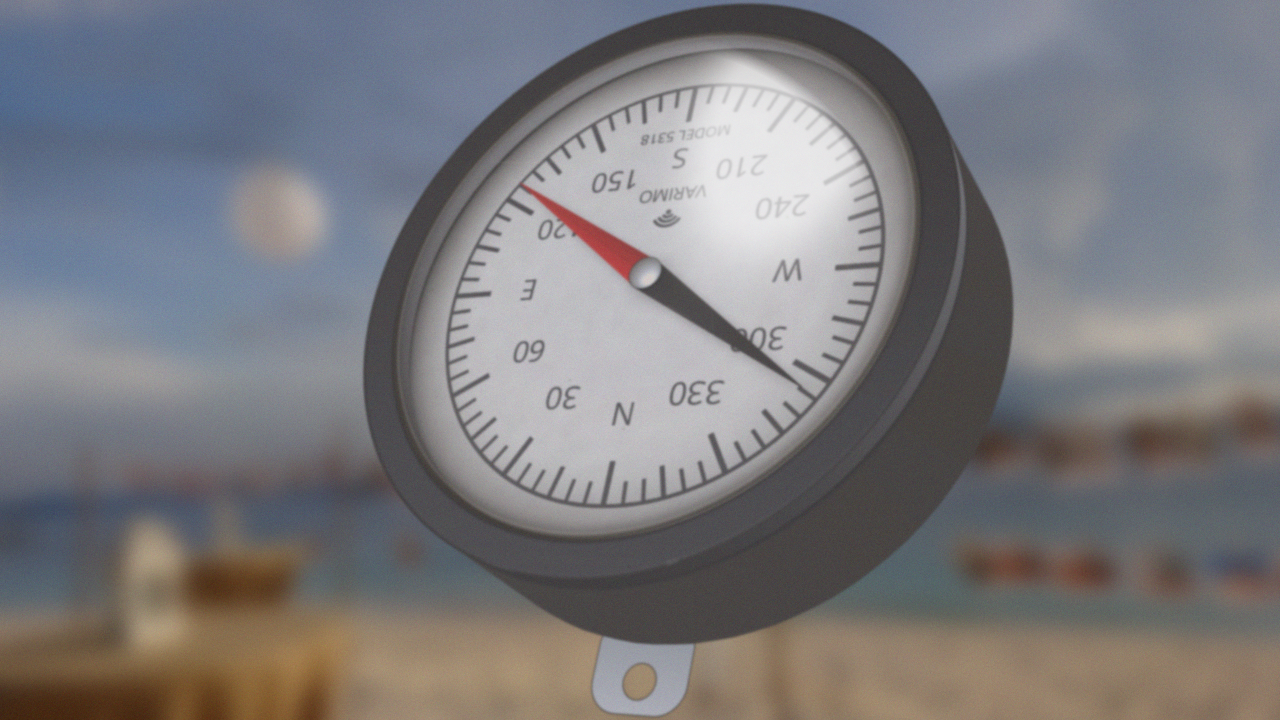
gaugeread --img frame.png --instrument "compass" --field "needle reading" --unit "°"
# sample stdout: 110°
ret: 125°
